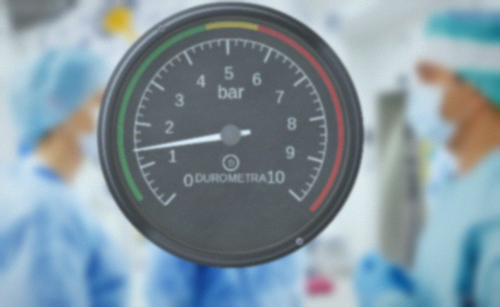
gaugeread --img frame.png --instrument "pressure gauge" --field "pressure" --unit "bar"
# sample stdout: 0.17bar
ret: 1.4bar
